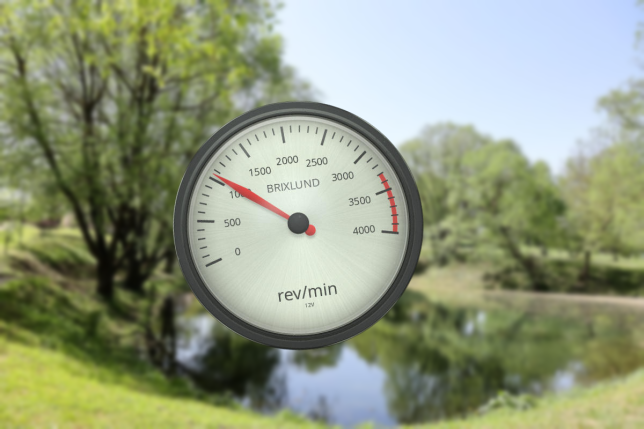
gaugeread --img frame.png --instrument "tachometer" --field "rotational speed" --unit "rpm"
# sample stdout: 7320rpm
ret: 1050rpm
